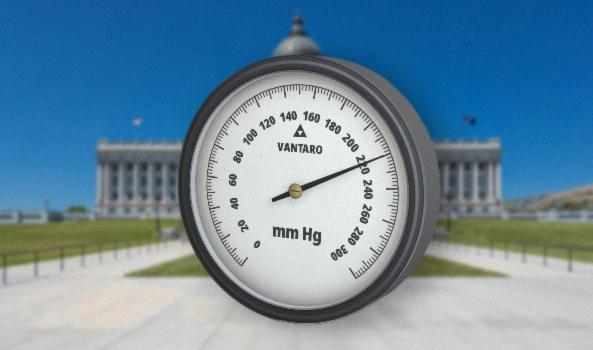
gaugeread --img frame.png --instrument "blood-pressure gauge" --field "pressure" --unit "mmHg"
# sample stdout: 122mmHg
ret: 220mmHg
